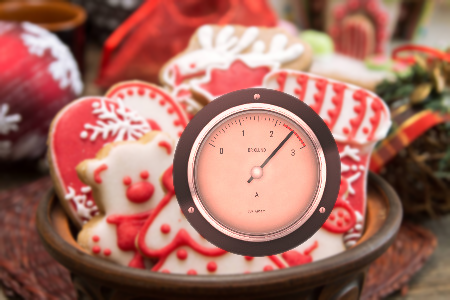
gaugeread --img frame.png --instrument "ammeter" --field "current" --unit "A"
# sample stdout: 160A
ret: 2.5A
